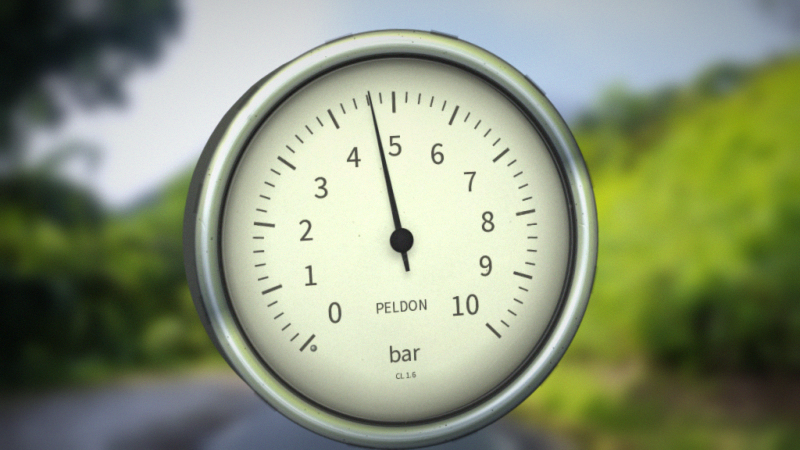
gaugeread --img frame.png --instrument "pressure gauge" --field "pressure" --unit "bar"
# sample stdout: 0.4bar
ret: 4.6bar
